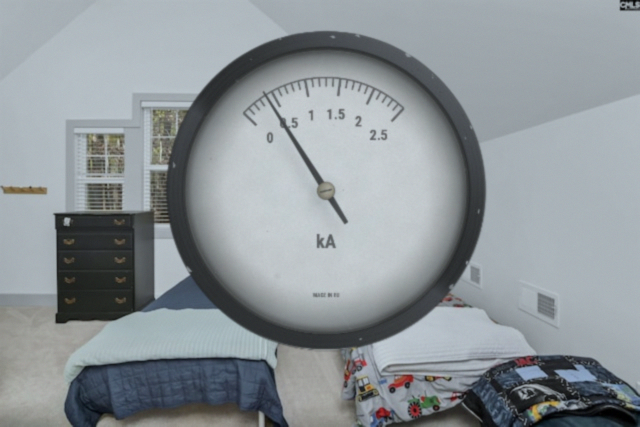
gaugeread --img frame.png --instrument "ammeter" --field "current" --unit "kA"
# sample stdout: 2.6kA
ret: 0.4kA
